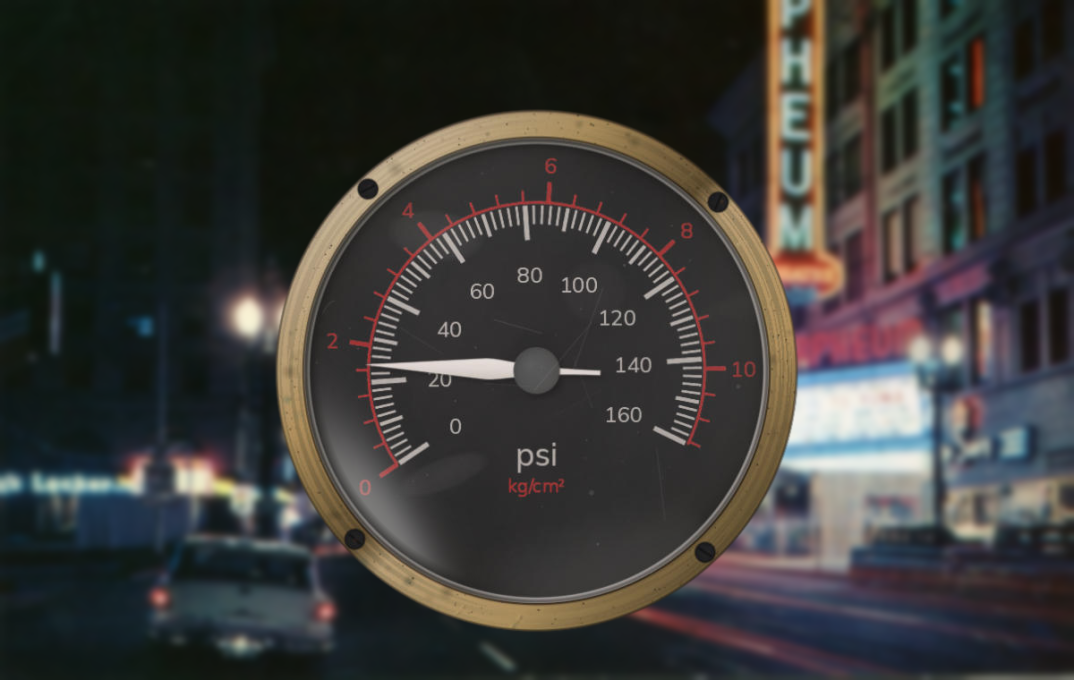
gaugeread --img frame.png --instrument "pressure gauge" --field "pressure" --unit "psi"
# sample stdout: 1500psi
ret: 24psi
